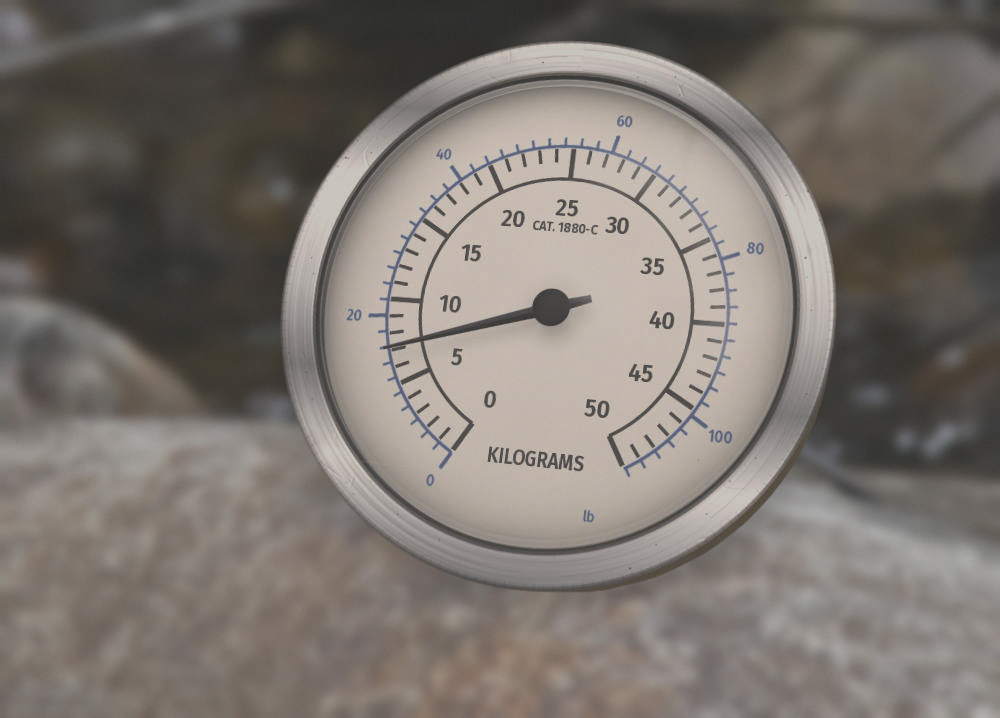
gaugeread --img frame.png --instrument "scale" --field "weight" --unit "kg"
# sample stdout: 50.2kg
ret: 7kg
